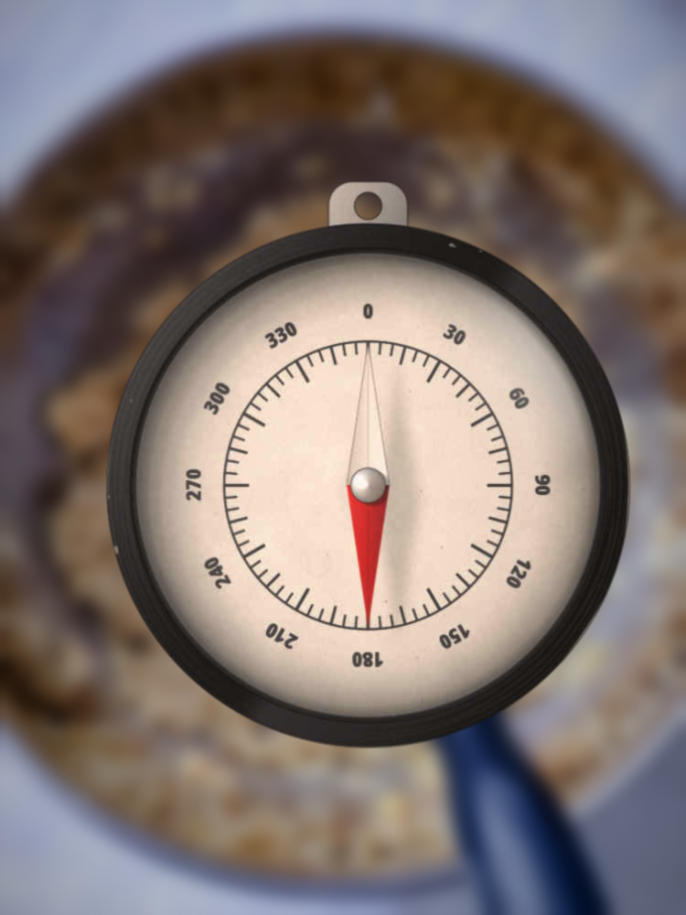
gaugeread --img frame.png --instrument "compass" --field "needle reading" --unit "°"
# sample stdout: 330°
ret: 180°
